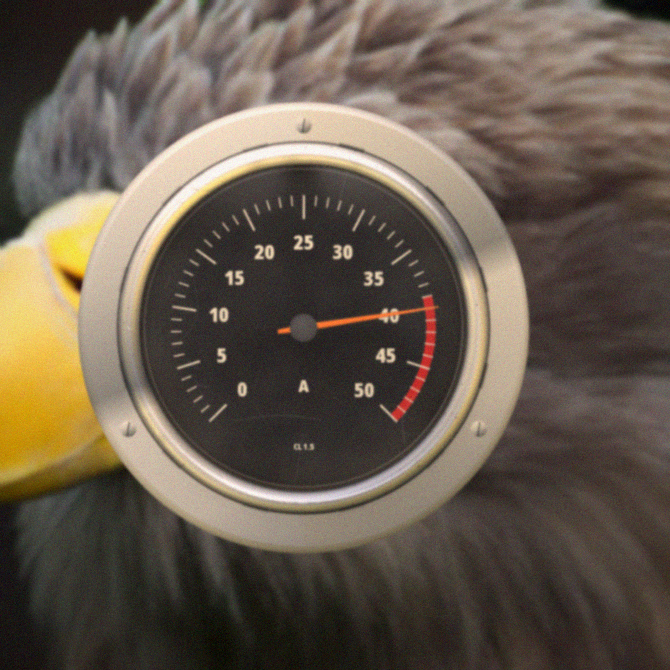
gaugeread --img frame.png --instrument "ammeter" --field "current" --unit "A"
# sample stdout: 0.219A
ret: 40A
